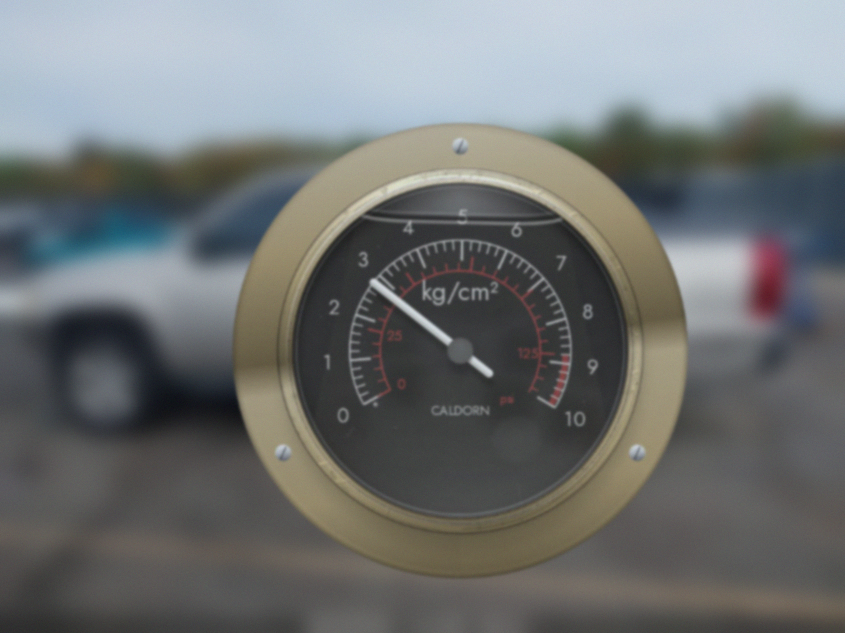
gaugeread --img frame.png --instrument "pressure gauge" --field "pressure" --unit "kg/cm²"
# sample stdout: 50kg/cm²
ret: 2.8kg/cm²
